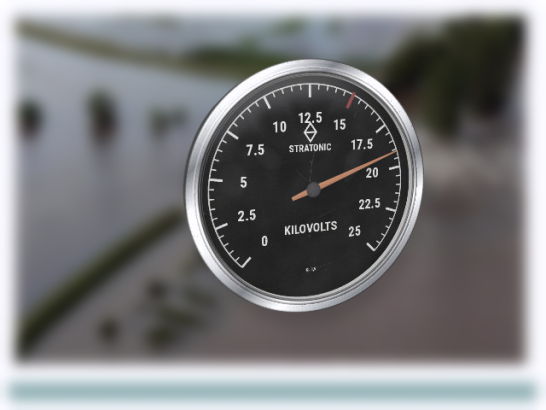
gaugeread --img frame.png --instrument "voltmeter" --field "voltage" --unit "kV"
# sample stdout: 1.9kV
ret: 19kV
